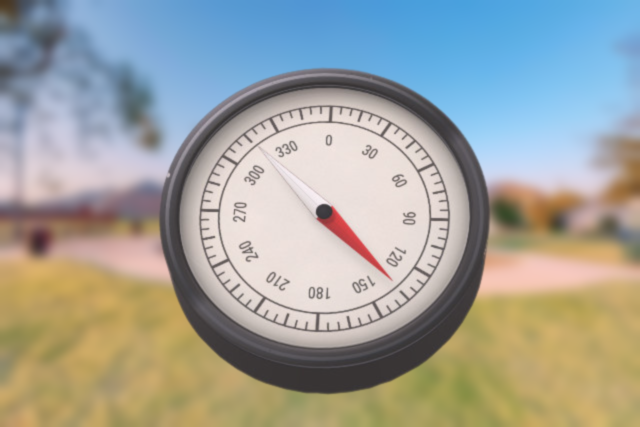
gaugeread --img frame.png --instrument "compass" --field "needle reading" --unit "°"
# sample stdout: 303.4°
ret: 135°
